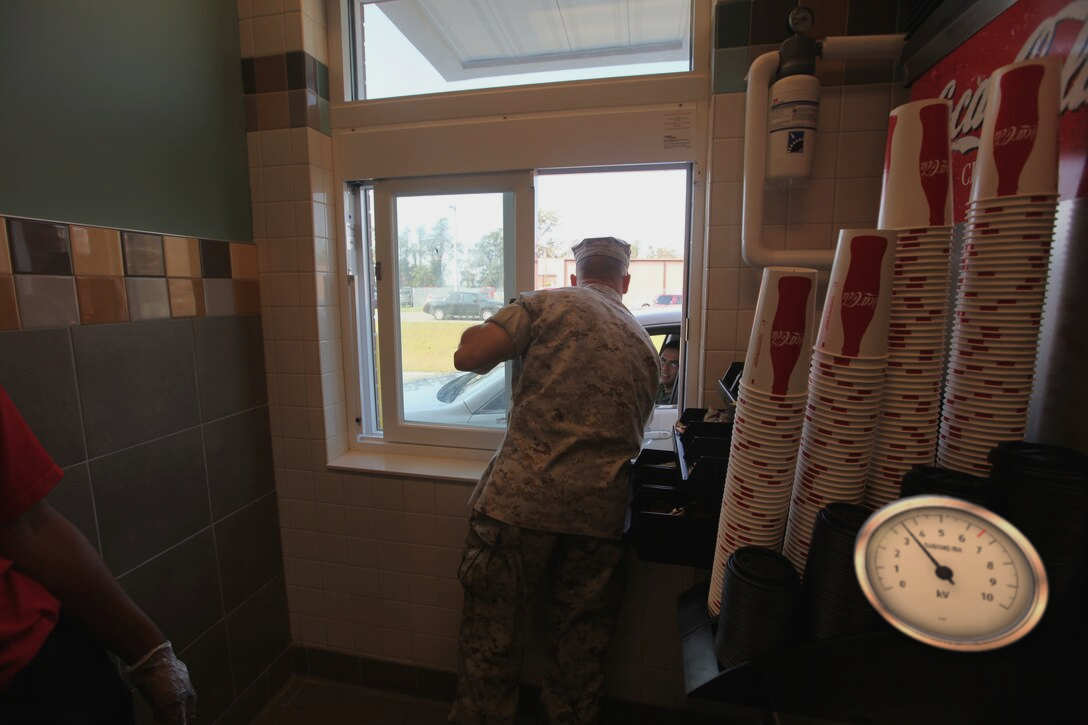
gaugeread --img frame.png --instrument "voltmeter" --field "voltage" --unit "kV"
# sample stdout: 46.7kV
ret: 3.5kV
